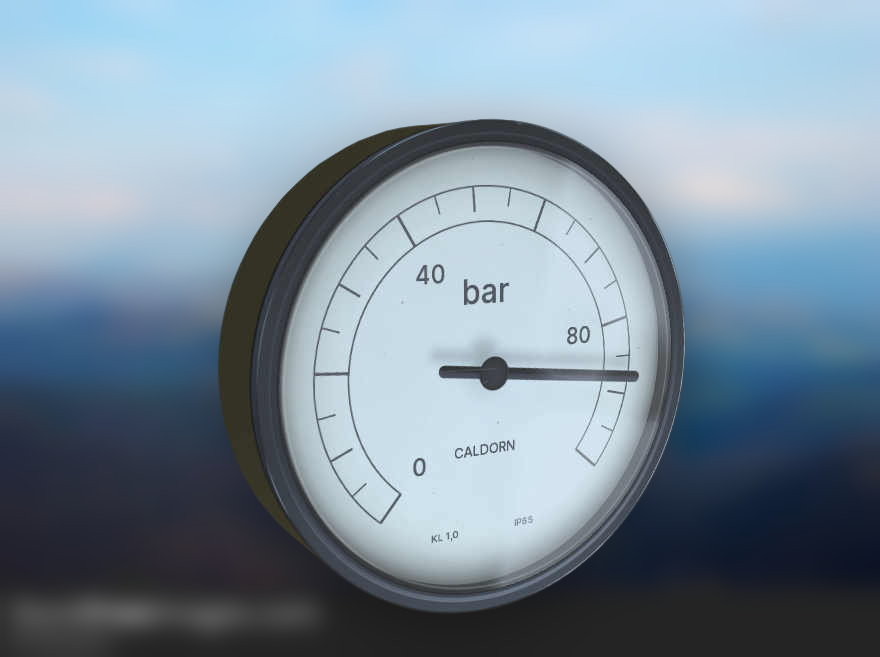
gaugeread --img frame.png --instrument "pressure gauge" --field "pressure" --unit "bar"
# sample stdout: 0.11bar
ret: 87.5bar
